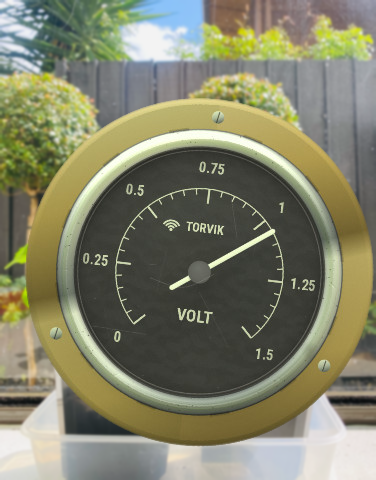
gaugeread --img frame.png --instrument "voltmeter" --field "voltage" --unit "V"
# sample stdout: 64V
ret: 1.05V
